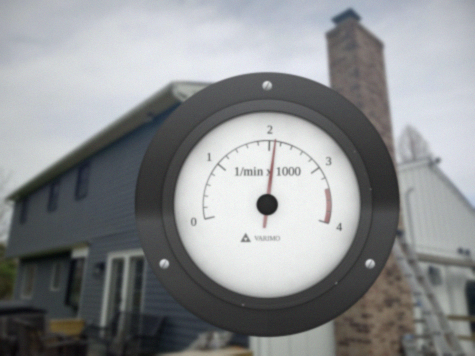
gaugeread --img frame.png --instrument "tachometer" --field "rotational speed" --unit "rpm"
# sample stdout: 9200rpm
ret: 2100rpm
